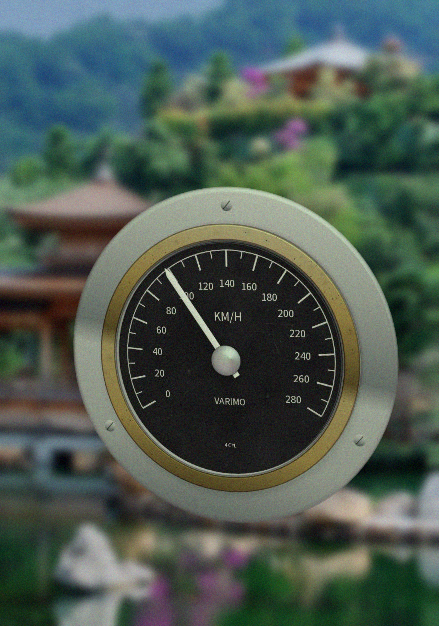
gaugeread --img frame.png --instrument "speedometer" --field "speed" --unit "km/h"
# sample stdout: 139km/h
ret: 100km/h
